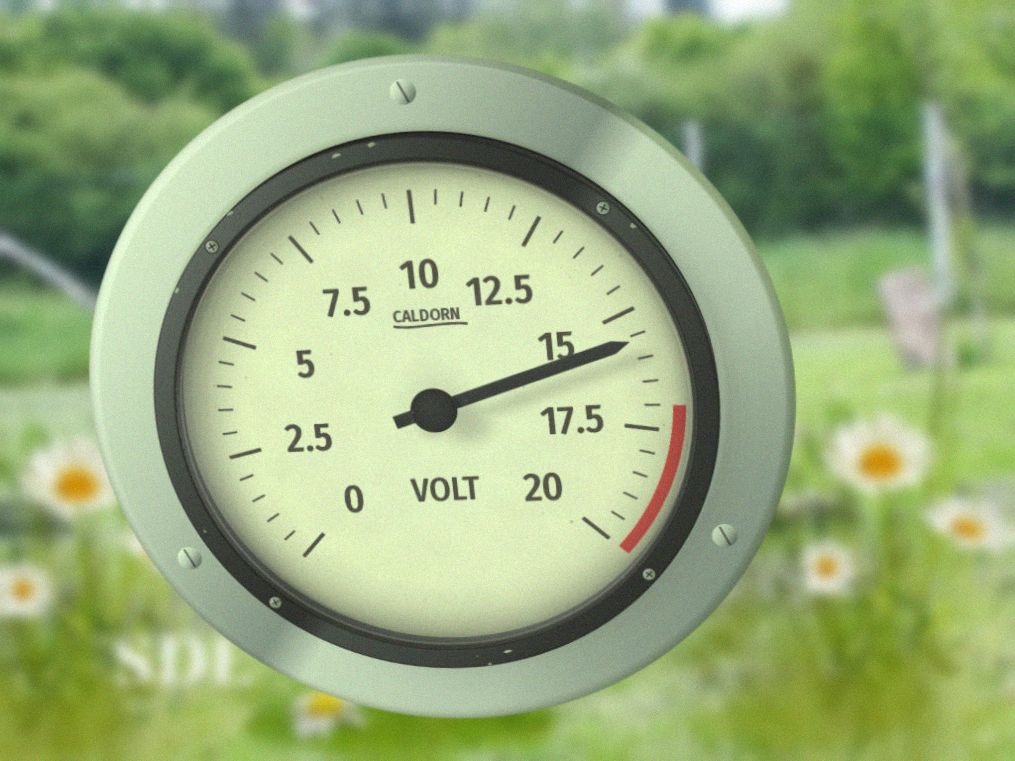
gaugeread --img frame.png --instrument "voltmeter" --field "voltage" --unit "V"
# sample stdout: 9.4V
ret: 15.5V
